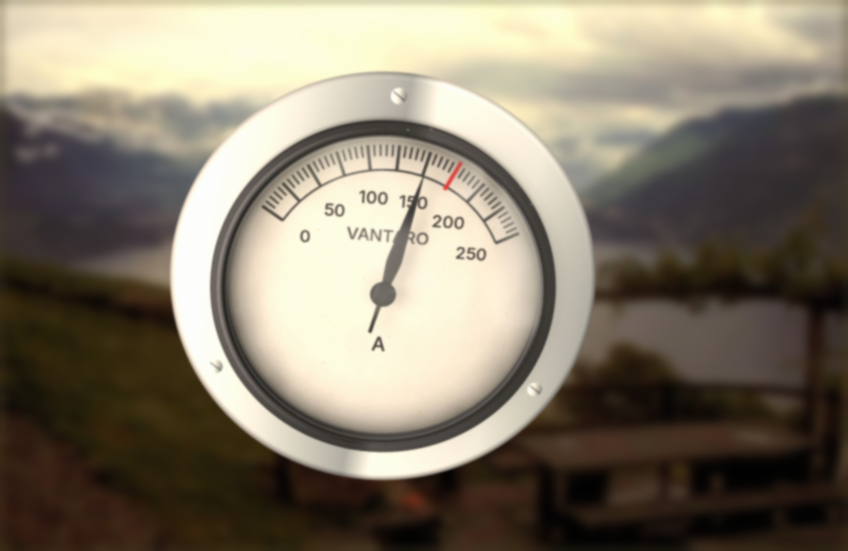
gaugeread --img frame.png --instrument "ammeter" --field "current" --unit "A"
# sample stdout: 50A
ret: 150A
